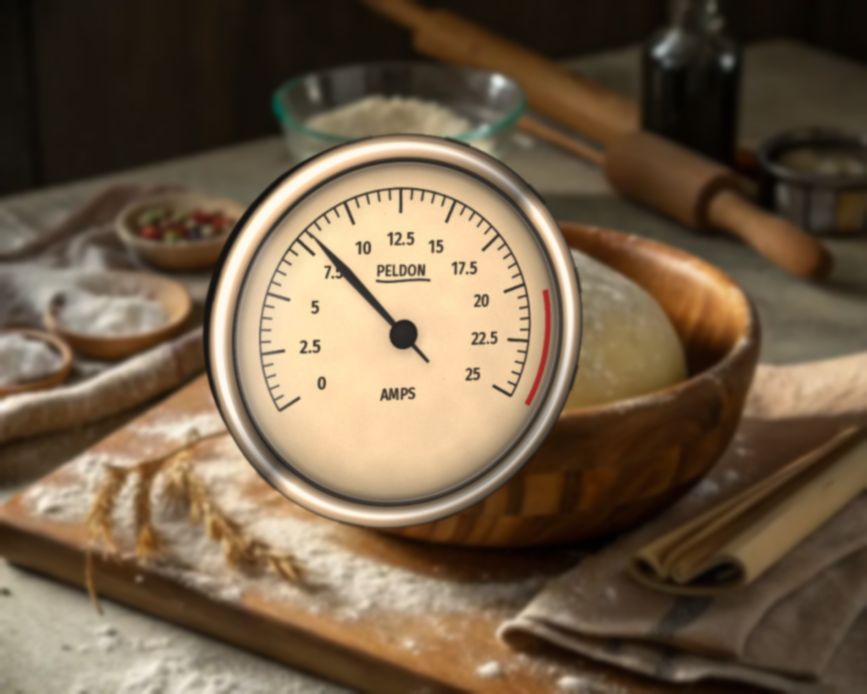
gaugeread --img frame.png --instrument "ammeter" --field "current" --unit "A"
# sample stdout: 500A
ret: 8A
